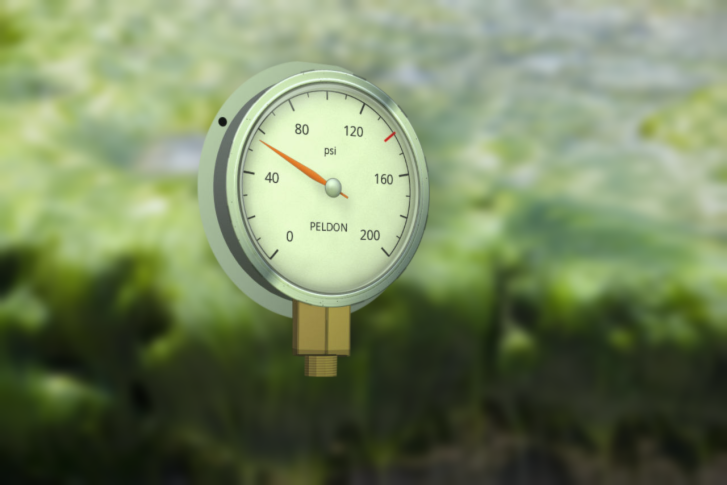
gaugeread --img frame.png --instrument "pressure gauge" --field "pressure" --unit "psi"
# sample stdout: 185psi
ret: 55psi
